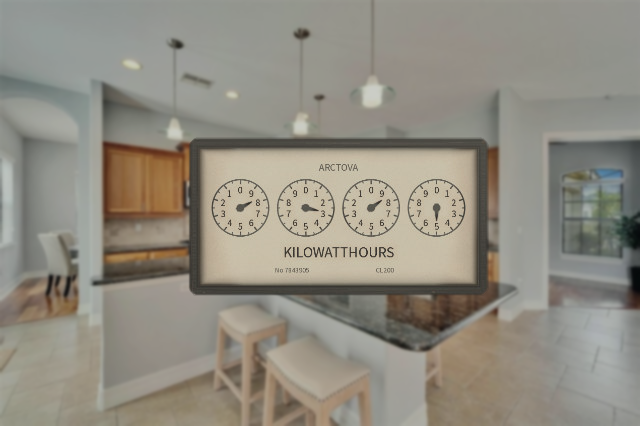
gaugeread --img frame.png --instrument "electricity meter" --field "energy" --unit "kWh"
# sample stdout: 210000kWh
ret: 8285kWh
